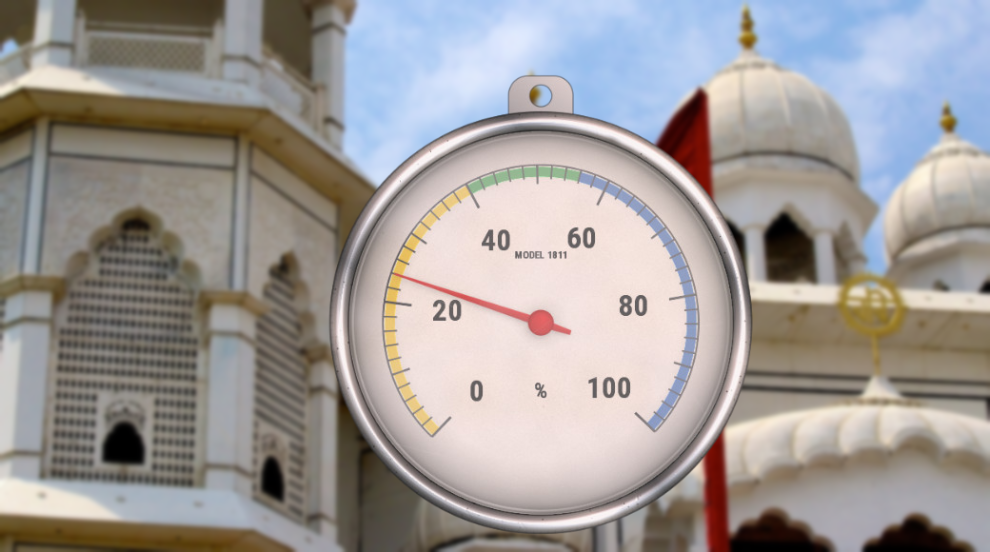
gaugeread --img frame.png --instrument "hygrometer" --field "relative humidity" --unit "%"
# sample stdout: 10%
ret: 24%
